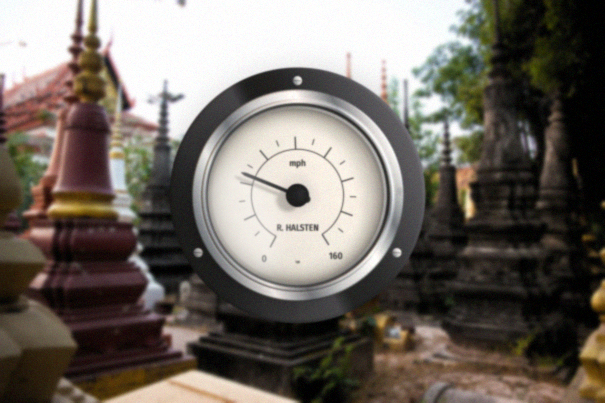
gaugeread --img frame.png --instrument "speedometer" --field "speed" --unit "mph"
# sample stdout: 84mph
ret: 45mph
